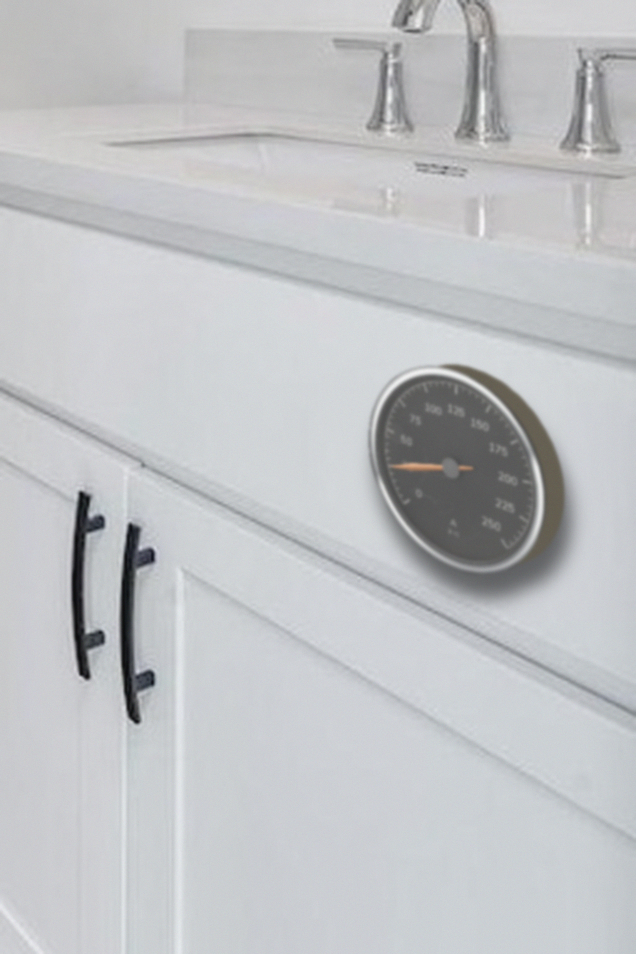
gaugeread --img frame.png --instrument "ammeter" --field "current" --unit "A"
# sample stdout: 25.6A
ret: 25A
